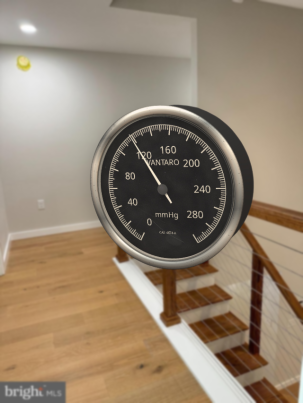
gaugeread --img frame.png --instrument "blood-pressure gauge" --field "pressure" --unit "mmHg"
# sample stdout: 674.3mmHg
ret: 120mmHg
